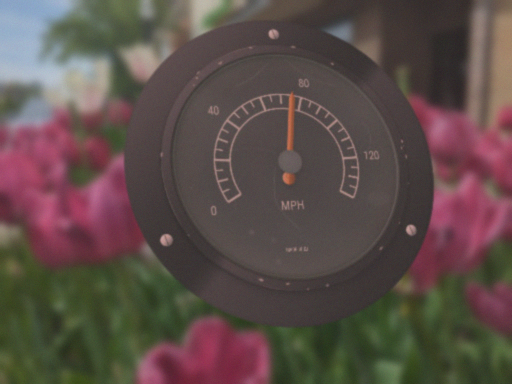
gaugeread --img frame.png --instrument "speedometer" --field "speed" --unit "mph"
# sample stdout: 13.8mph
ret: 75mph
